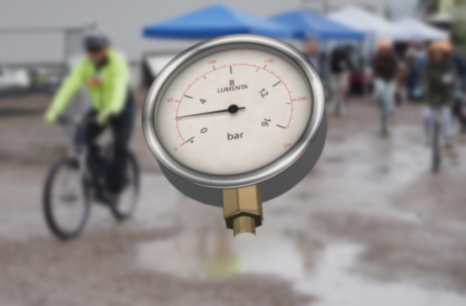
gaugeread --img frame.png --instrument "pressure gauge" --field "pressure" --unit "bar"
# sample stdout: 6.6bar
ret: 2bar
